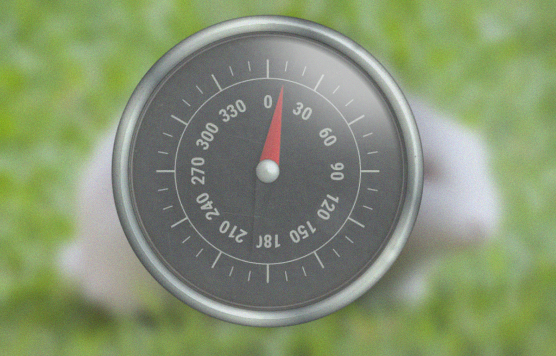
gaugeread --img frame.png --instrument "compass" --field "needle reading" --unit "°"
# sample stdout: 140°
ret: 10°
